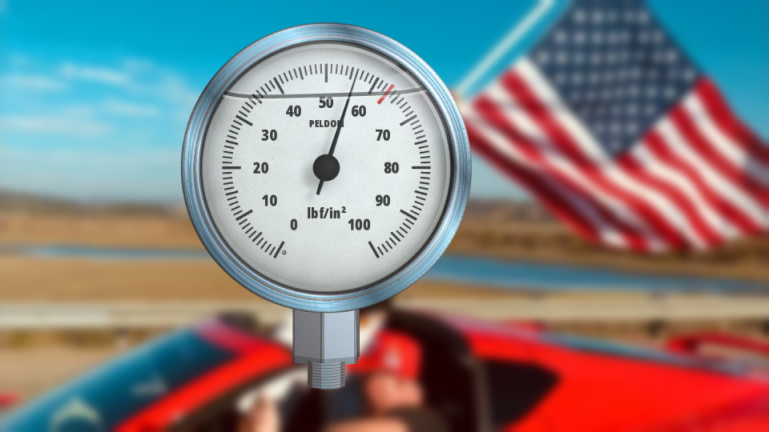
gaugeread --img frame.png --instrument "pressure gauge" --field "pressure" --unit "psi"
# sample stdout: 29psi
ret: 56psi
